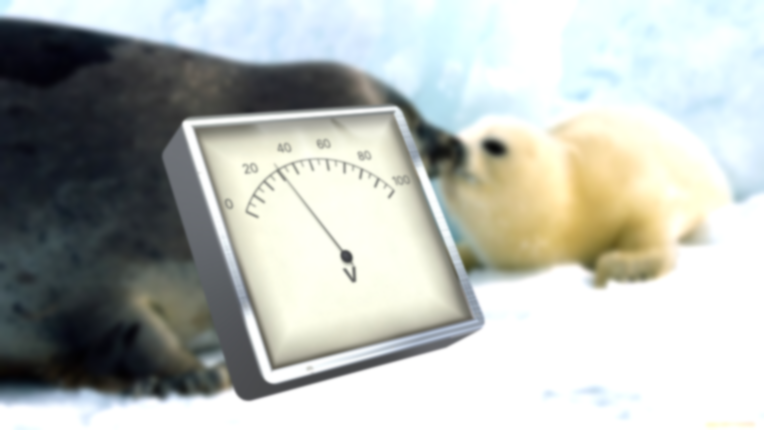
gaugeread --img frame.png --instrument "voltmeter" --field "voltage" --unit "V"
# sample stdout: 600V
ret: 30V
